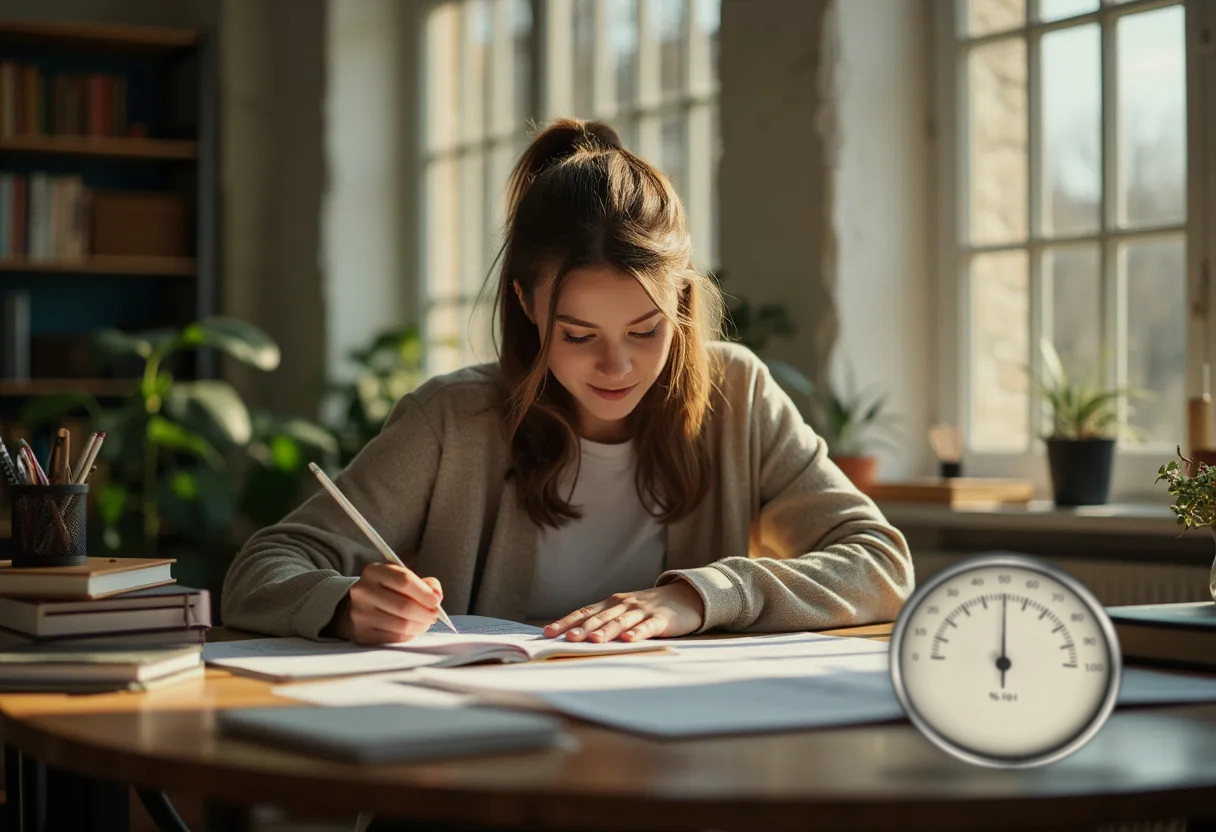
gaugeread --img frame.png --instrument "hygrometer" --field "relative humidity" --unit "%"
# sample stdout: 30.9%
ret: 50%
